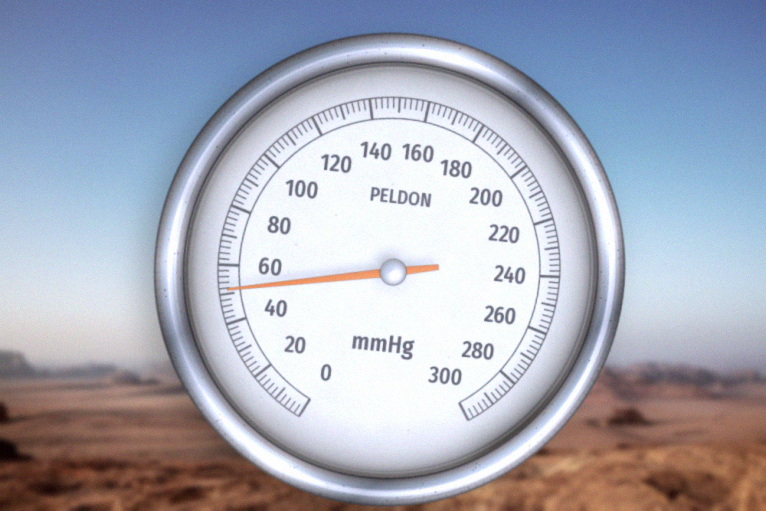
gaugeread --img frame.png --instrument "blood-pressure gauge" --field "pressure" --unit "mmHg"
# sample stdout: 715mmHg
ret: 52mmHg
